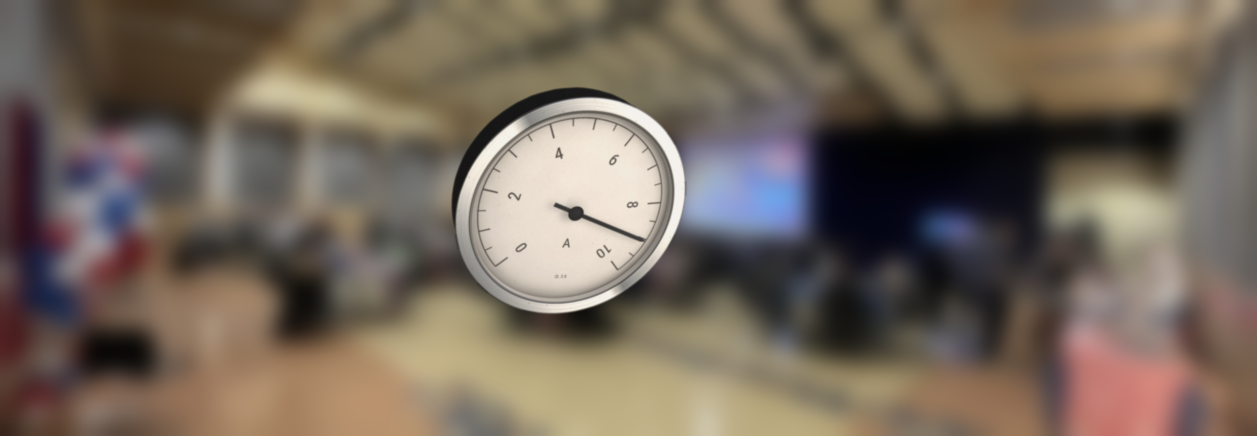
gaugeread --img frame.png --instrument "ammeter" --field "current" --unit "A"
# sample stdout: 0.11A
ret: 9A
